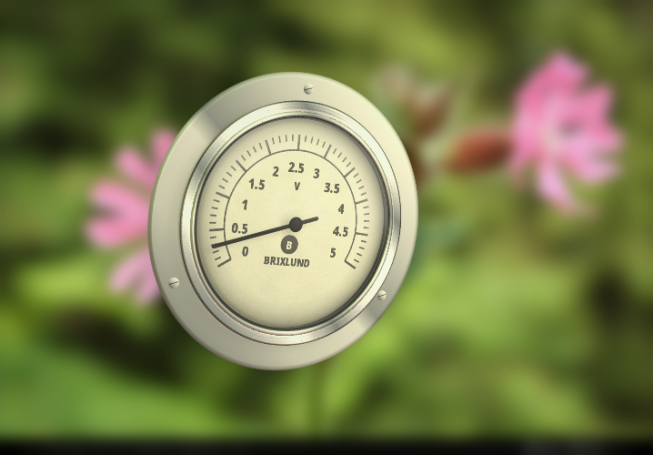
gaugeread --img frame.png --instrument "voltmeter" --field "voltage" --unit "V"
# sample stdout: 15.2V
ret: 0.3V
